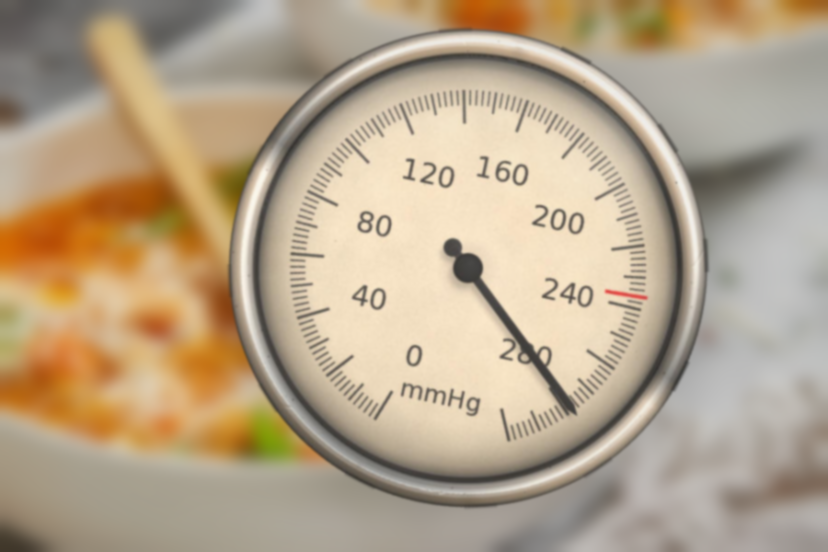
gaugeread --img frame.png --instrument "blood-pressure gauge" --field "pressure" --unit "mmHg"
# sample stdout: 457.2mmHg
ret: 278mmHg
